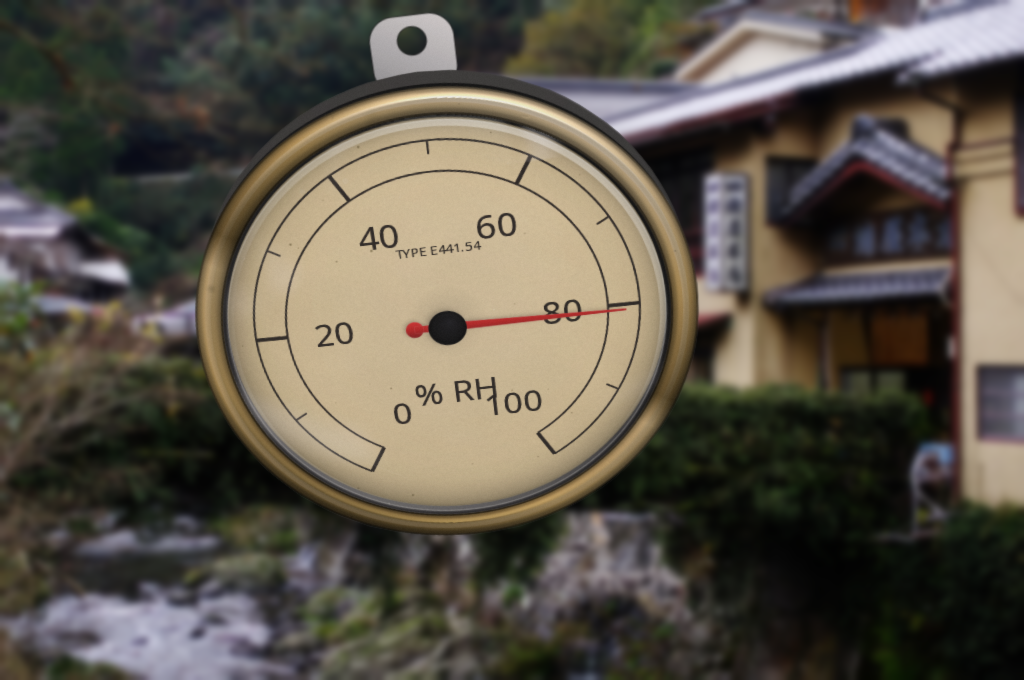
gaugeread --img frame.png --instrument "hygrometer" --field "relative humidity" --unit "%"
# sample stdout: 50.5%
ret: 80%
